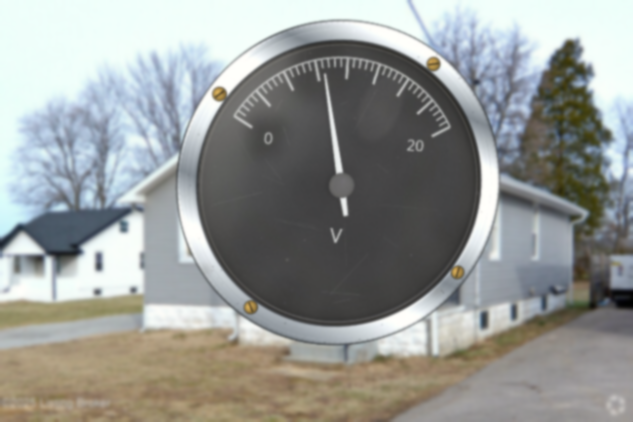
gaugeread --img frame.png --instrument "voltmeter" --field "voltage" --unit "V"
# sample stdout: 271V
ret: 8V
